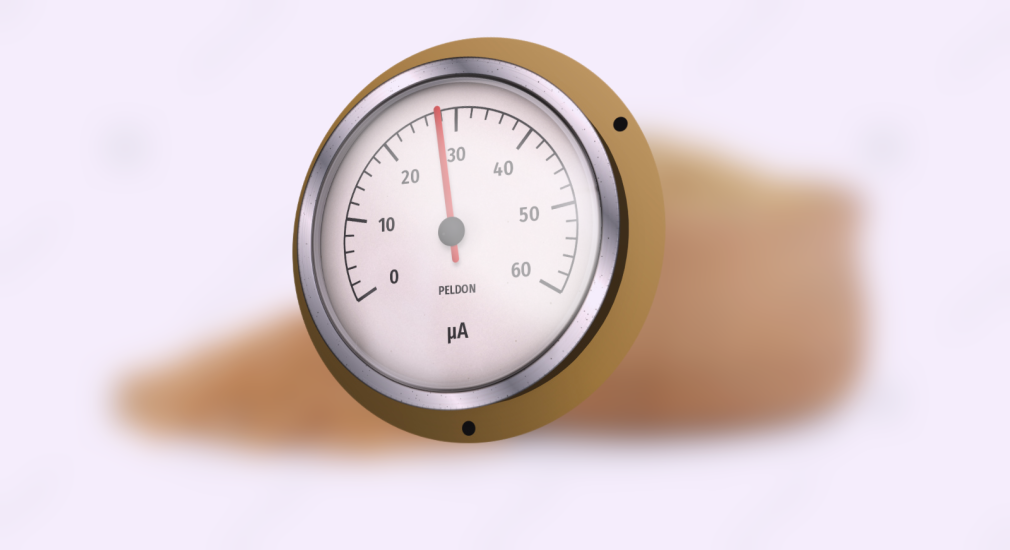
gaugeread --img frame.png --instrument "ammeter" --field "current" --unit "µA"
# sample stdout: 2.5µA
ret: 28µA
